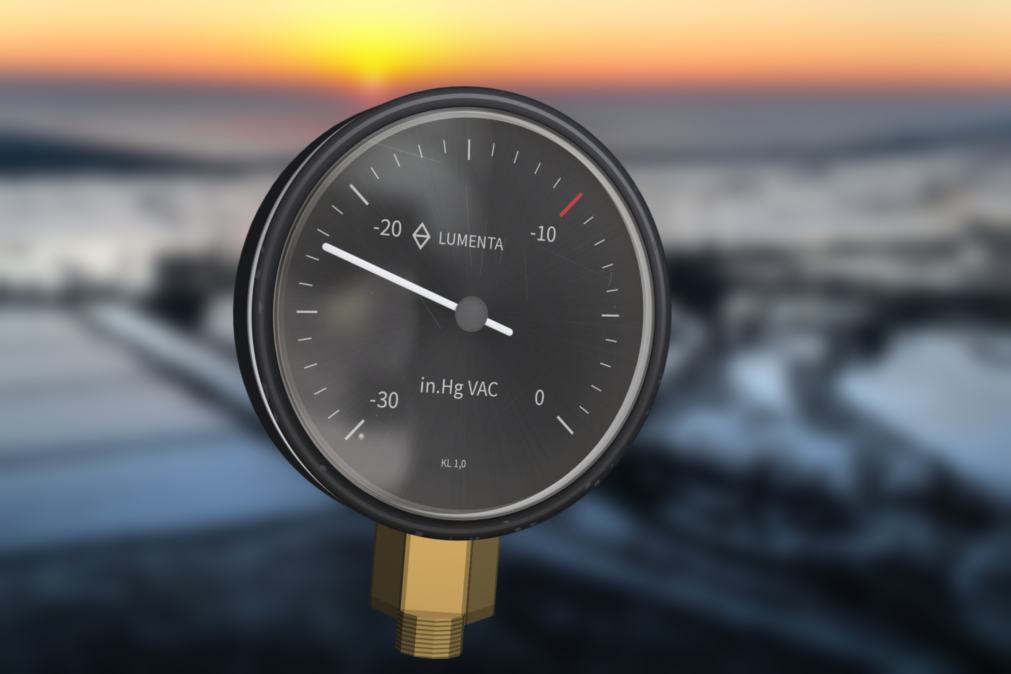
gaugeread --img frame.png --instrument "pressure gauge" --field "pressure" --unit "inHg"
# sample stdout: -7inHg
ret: -22.5inHg
